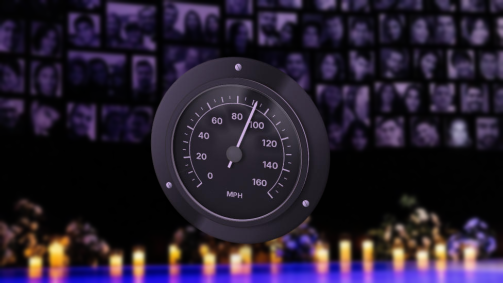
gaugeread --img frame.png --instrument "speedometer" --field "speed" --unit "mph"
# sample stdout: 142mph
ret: 92.5mph
